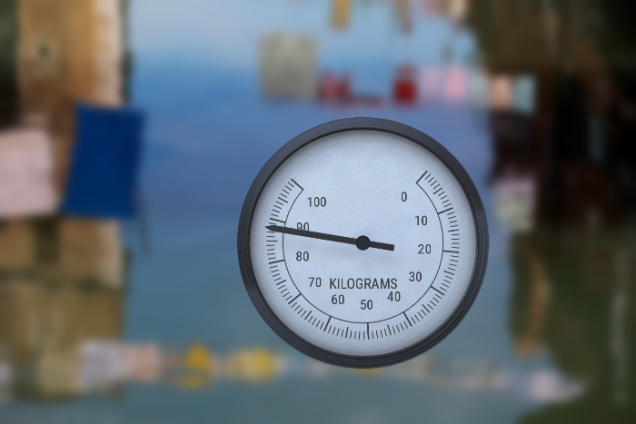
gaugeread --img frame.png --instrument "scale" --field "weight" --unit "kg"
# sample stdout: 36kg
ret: 88kg
